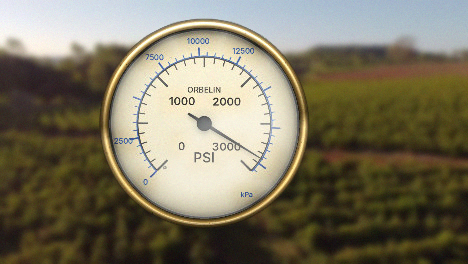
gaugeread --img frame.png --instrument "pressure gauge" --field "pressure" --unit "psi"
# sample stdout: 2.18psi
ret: 2850psi
